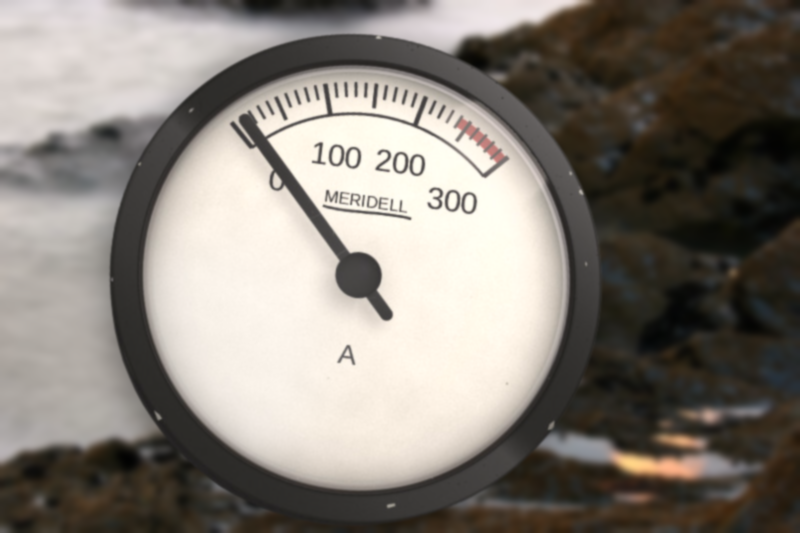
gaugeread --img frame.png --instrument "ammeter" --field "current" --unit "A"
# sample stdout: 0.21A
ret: 10A
